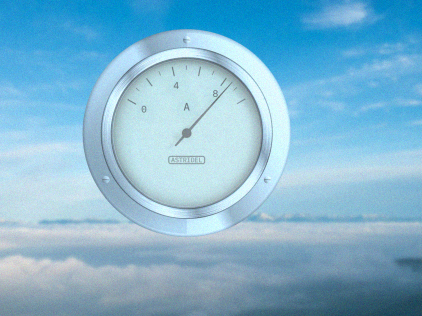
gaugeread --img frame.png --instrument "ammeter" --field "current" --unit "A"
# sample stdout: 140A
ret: 8.5A
